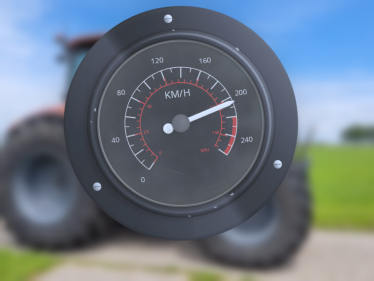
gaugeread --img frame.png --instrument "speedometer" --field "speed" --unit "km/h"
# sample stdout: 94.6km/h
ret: 205km/h
